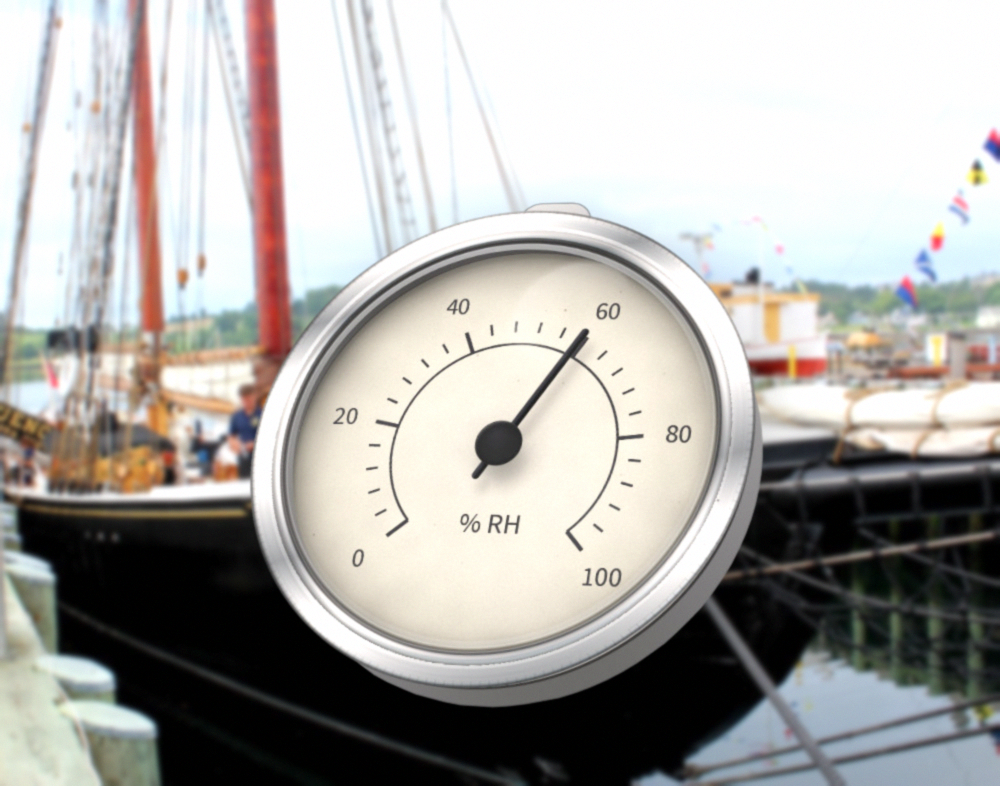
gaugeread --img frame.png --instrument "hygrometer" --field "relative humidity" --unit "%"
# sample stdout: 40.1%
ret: 60%
